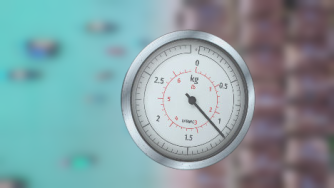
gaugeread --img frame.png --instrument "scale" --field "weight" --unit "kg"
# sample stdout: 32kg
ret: 1.1kg
